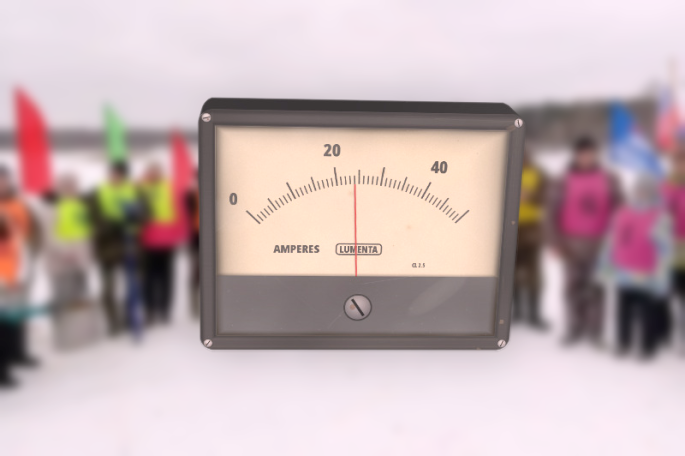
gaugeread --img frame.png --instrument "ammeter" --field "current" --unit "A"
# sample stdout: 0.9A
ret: 24A
